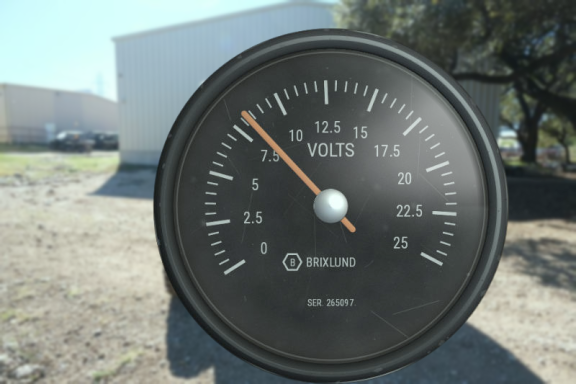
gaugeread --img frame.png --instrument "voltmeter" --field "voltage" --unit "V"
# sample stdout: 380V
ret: 8.25V
